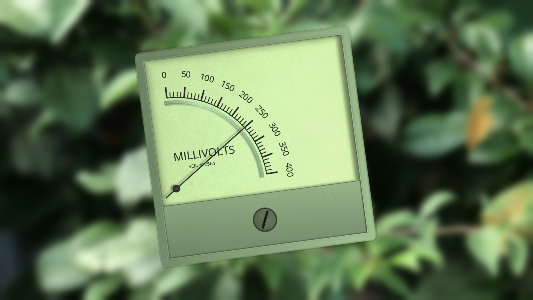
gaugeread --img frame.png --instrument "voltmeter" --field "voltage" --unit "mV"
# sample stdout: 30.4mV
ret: 250mV
